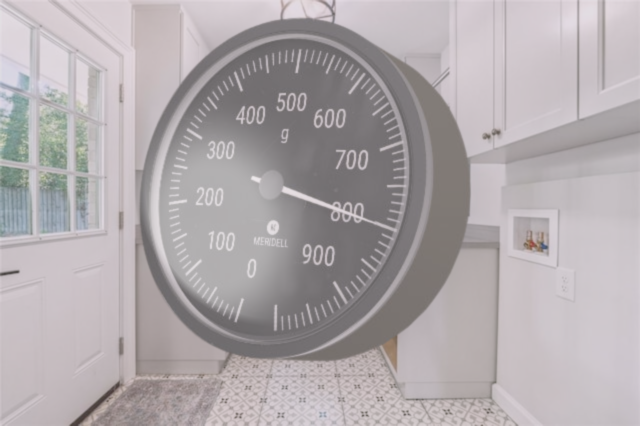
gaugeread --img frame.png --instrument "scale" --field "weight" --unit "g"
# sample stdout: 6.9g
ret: 800g
